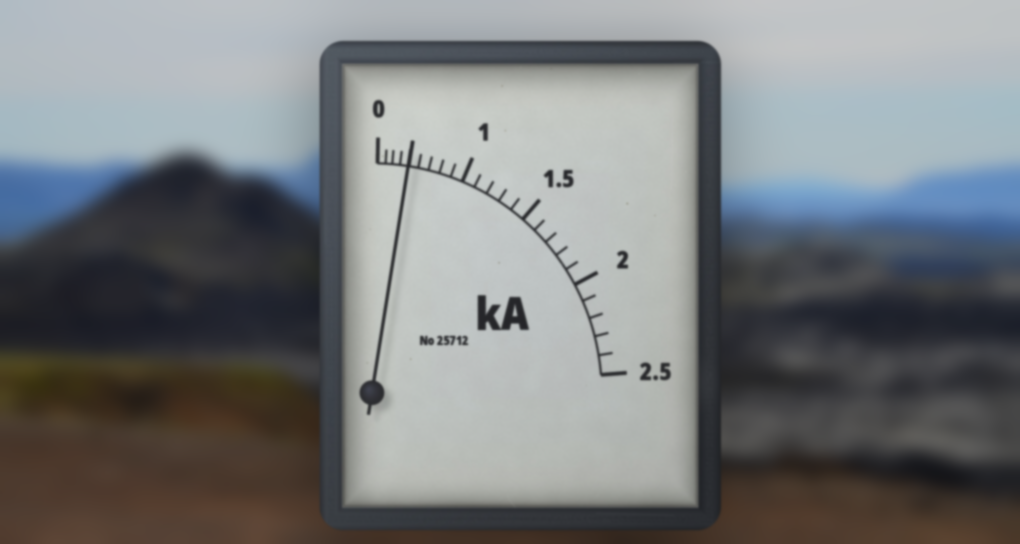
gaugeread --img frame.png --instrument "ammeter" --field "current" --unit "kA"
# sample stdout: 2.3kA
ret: 0.5kA
